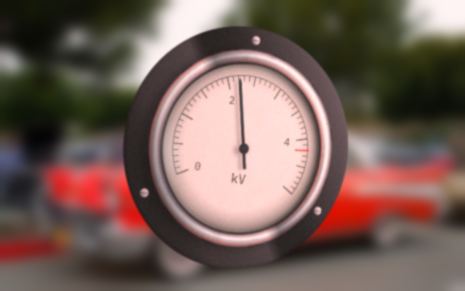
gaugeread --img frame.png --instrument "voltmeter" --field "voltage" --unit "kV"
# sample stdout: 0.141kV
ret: 2.2kV
